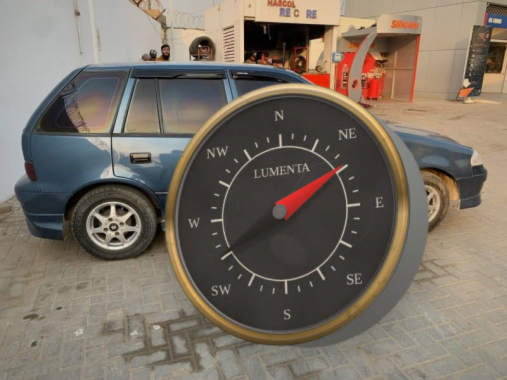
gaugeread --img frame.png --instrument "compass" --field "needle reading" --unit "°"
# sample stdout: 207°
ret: 60°
